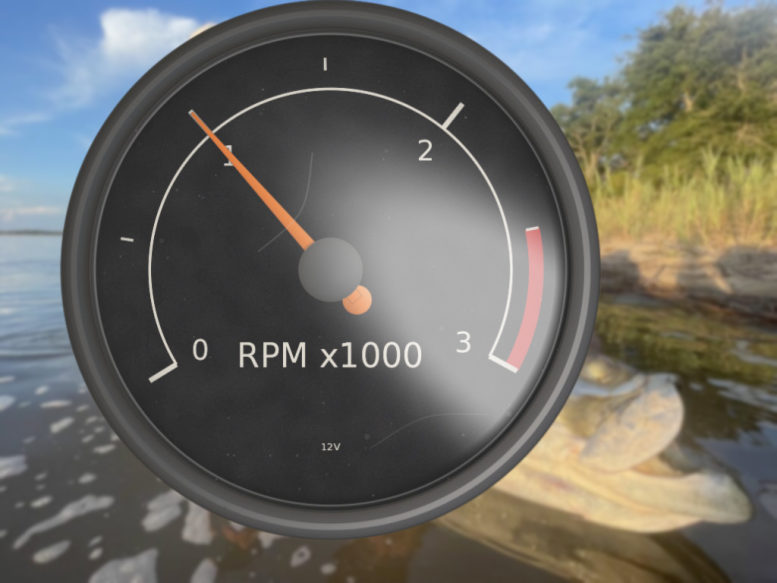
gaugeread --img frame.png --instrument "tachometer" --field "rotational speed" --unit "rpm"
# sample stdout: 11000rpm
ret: 1000rpm
